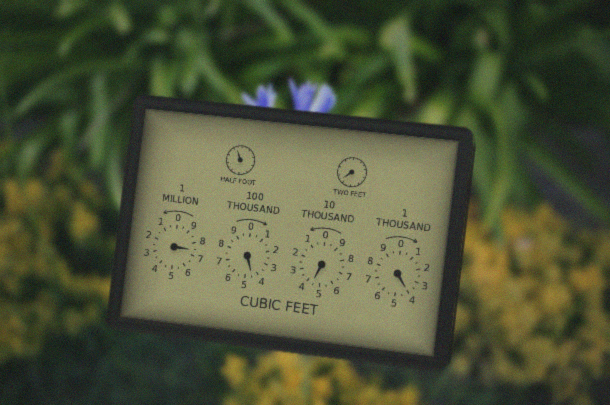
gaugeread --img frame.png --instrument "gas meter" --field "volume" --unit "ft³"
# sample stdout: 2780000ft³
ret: 744400ft³
